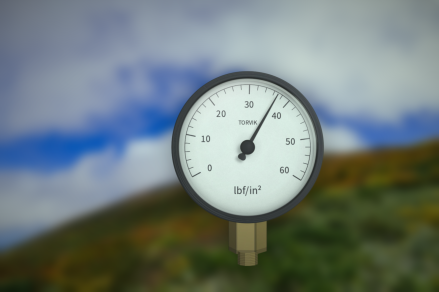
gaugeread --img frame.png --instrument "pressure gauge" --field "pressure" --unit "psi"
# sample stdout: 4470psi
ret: 37psi
